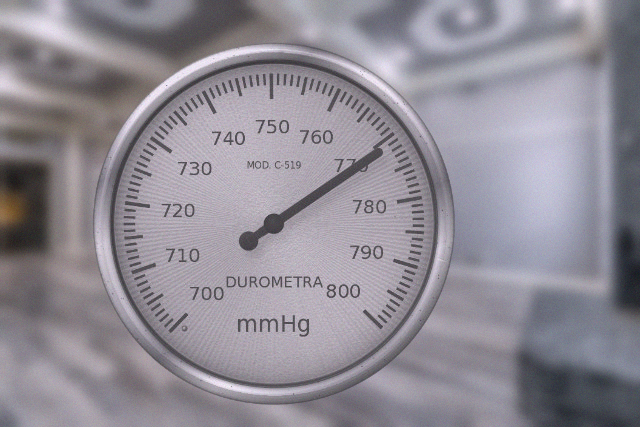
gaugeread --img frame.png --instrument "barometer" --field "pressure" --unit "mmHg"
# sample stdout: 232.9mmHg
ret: 771mmHg
